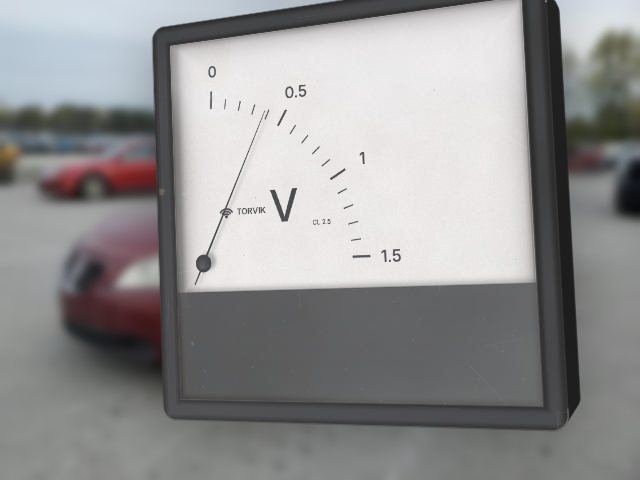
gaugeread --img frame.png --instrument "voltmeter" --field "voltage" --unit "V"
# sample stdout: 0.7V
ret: 0.4V
